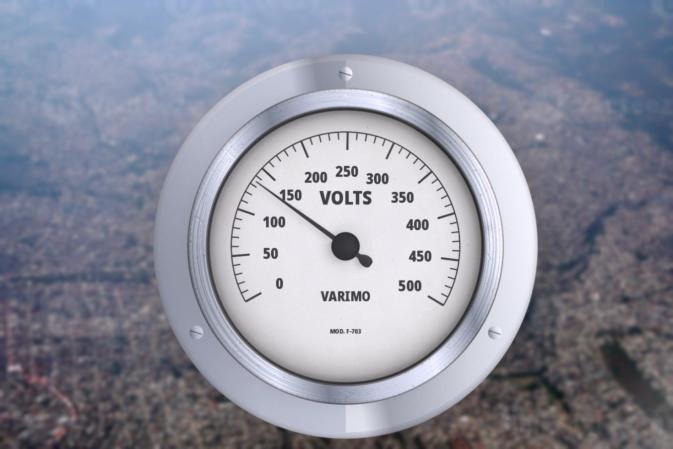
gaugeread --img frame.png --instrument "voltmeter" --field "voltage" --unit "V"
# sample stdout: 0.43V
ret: 135V
